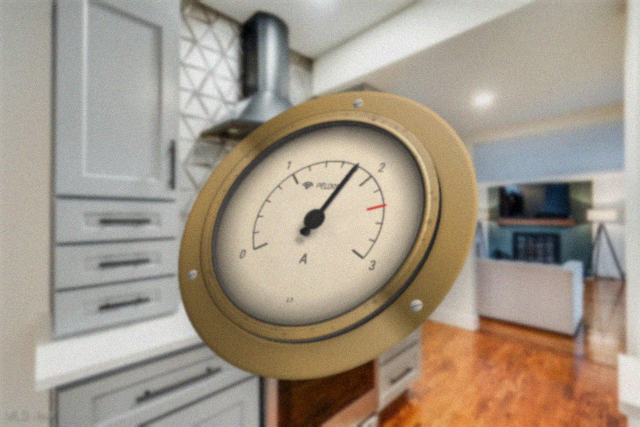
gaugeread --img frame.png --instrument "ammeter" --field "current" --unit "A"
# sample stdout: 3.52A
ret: 1.8A
